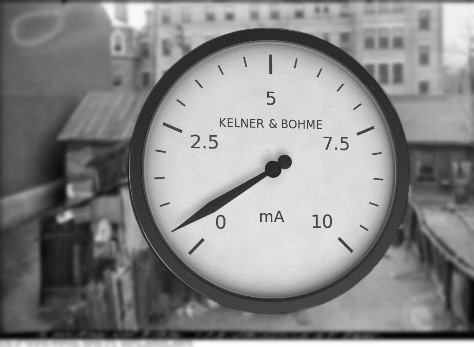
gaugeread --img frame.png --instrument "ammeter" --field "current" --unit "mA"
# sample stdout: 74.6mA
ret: 0.5mA
